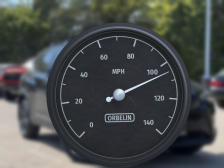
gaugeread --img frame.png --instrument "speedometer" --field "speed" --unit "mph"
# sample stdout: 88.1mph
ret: 105mph
